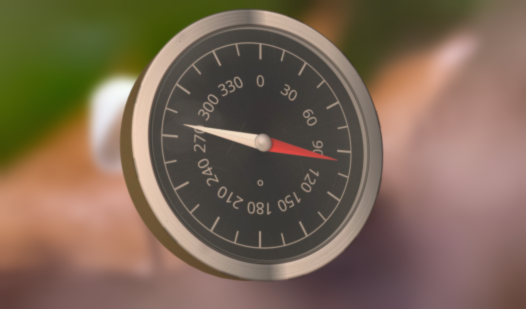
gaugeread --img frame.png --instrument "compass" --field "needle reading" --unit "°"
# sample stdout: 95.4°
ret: 97.5°
